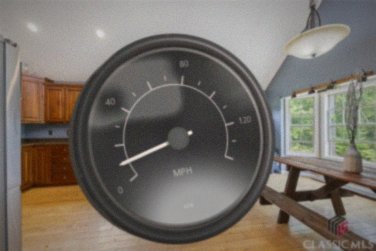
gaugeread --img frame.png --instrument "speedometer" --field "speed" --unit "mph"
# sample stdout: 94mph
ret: 10mph
